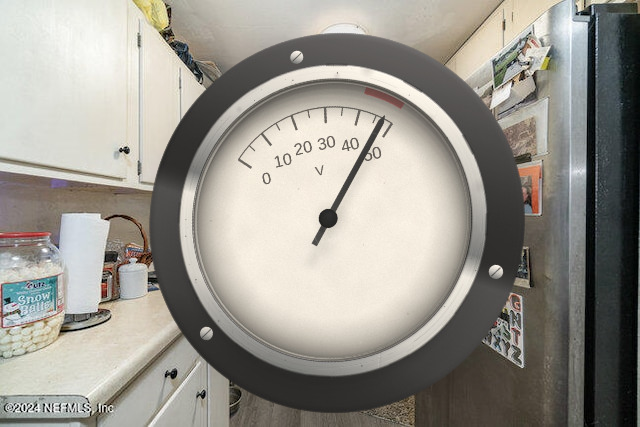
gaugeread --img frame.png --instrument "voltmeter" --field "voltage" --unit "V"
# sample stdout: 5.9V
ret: 47.5V
